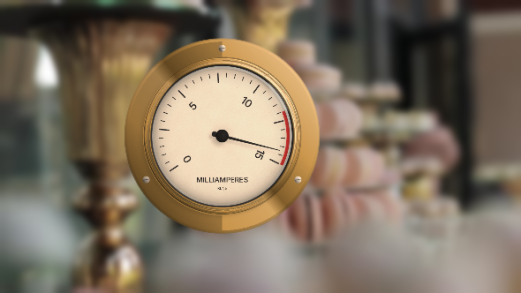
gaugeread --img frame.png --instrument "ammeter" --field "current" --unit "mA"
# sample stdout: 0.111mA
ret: 14.25mA
